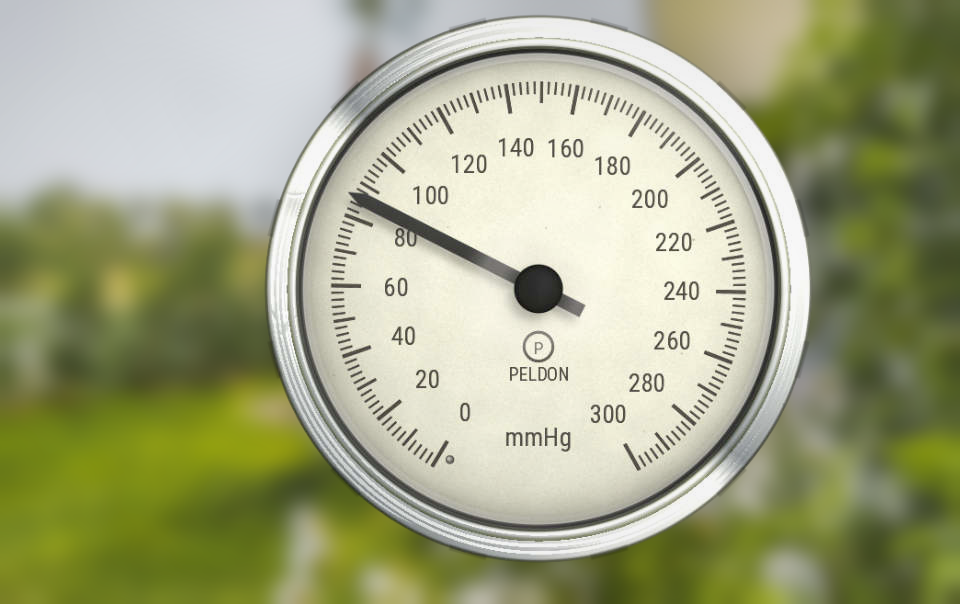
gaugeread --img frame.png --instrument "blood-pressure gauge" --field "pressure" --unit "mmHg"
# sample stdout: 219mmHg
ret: 86mmHg
